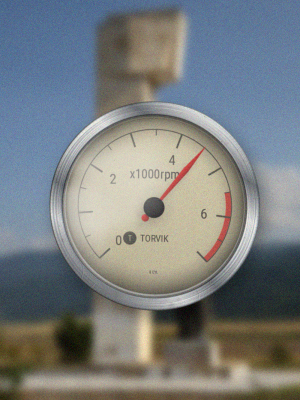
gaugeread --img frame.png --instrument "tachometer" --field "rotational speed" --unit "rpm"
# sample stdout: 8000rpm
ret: 4500rpm
